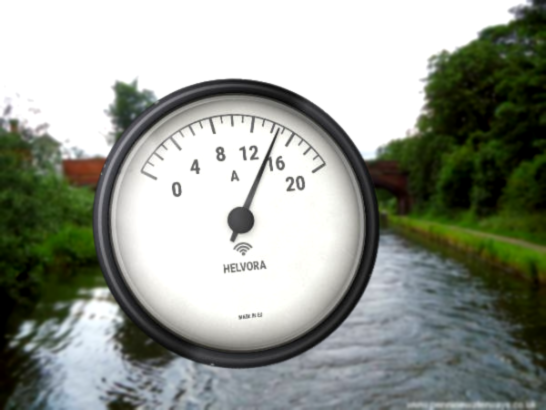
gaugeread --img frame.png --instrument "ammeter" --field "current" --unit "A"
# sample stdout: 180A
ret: 14.5A
